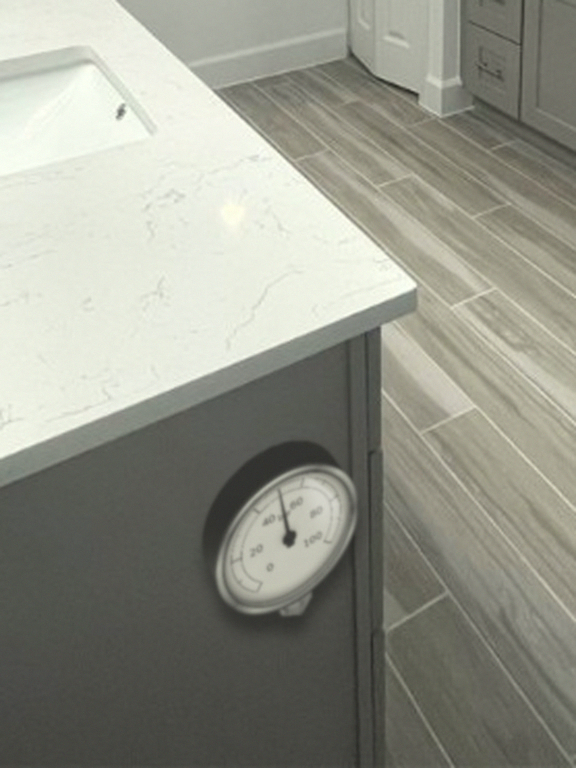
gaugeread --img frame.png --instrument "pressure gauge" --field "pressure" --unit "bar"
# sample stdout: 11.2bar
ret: 50bar
